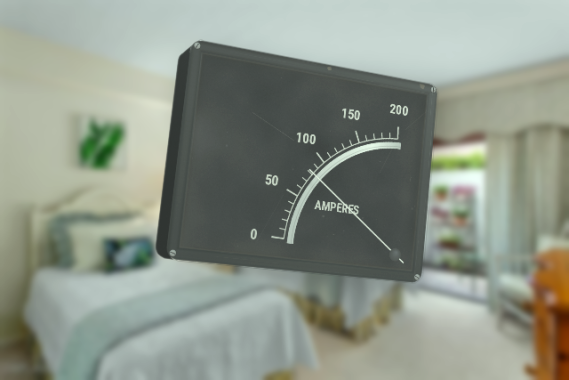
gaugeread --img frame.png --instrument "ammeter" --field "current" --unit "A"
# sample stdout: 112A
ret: 80A
